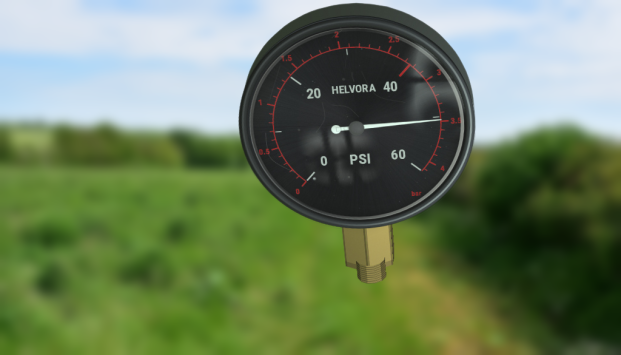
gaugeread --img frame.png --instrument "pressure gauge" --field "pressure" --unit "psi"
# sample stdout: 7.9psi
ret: 50psi
